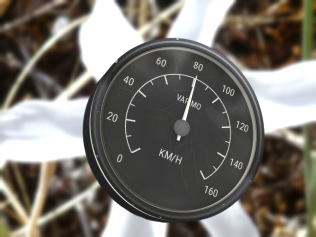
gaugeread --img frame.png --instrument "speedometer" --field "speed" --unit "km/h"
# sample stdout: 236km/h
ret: 80km/h
